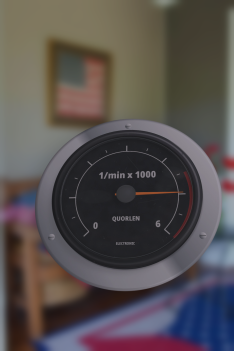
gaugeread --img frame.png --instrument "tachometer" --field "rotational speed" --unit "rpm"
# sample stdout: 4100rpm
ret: 5000rpm
